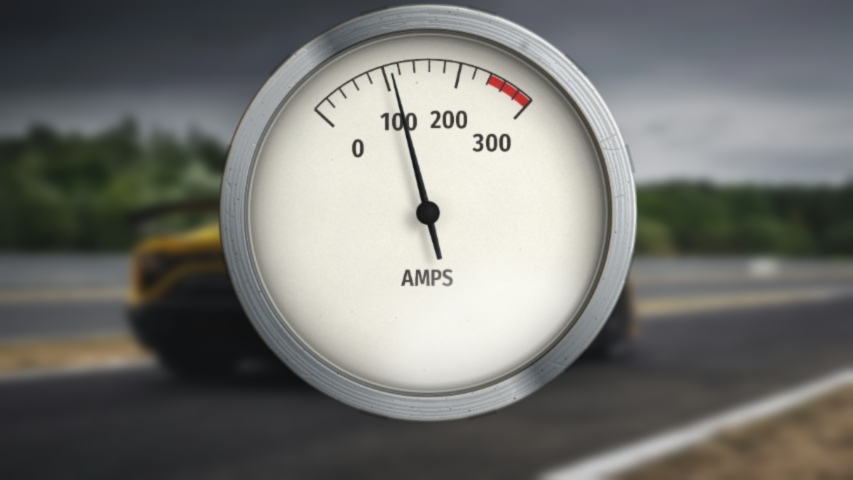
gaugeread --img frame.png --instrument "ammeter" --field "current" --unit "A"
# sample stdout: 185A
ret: 110A
